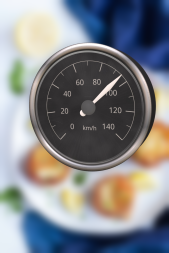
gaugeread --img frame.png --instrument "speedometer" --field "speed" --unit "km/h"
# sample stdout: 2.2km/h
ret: 95km/h
